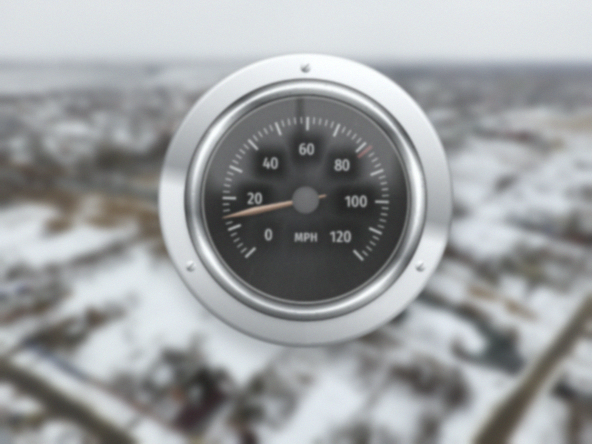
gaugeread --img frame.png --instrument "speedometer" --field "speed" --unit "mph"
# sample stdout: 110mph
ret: 14mph
